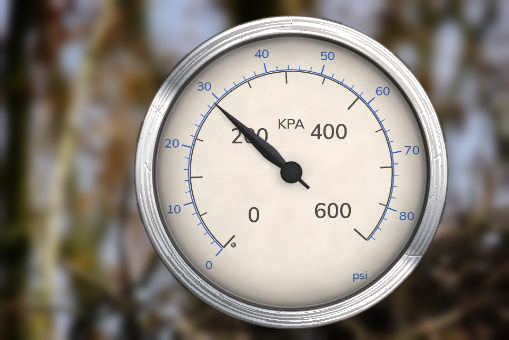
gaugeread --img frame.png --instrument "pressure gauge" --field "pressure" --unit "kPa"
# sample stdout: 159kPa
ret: 200kPa
